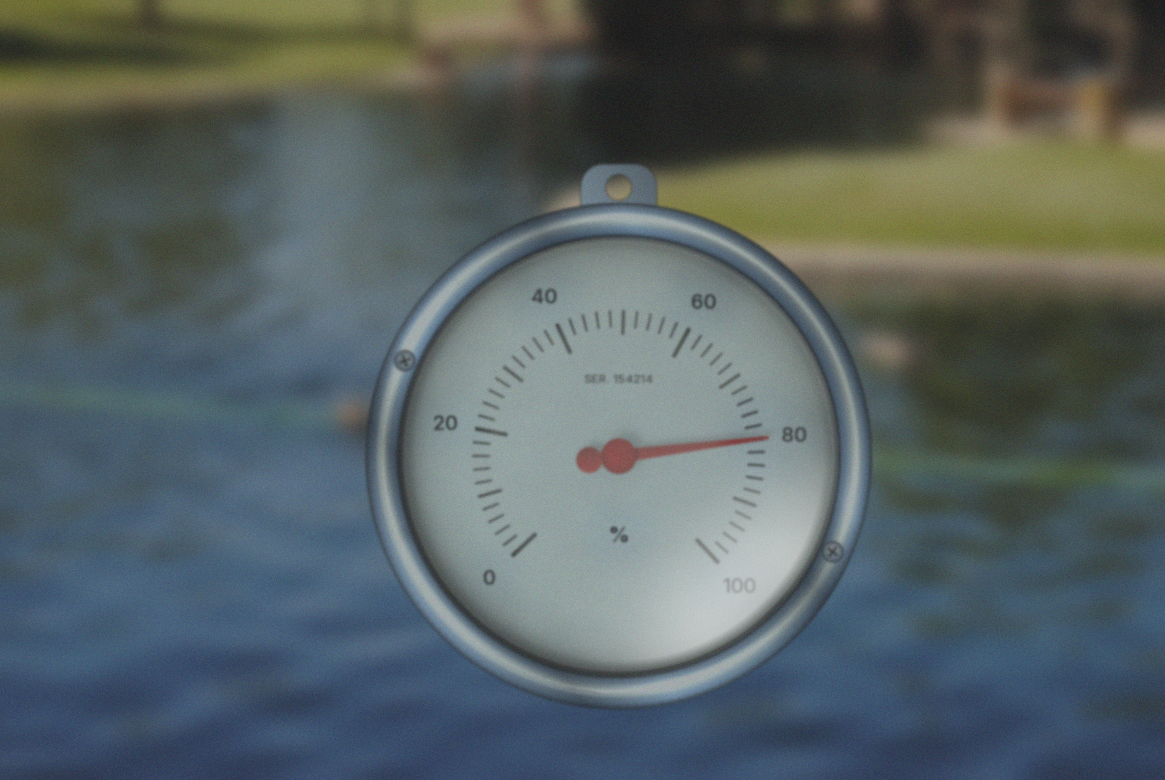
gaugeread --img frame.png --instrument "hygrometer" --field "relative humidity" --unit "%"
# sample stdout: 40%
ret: 80%
